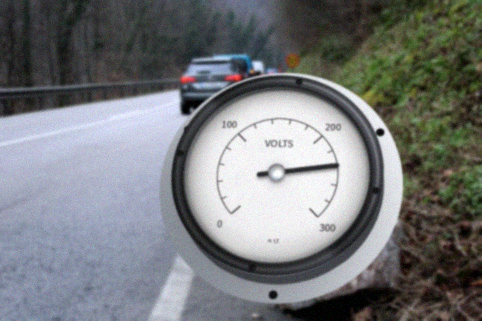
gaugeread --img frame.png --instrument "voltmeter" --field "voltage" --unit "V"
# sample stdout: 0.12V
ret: 240V
